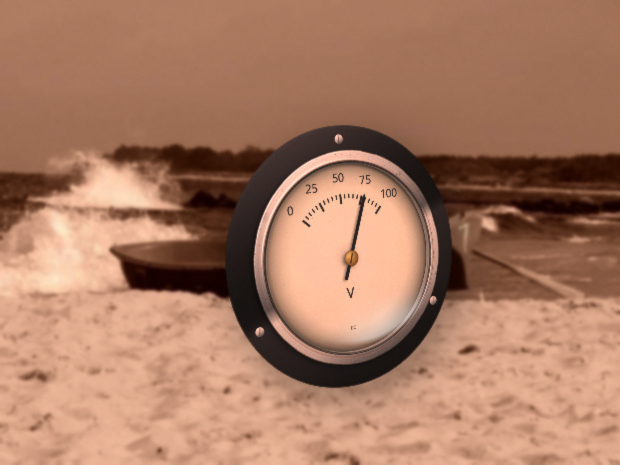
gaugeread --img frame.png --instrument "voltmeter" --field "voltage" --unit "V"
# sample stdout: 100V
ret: 75V
